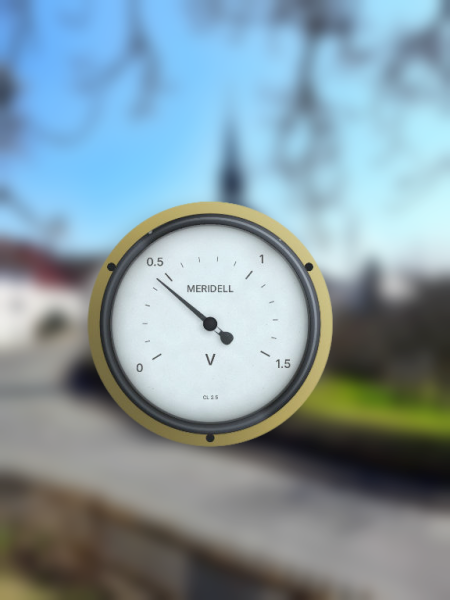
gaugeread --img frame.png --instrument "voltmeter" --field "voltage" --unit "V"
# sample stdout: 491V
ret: 0.45V
